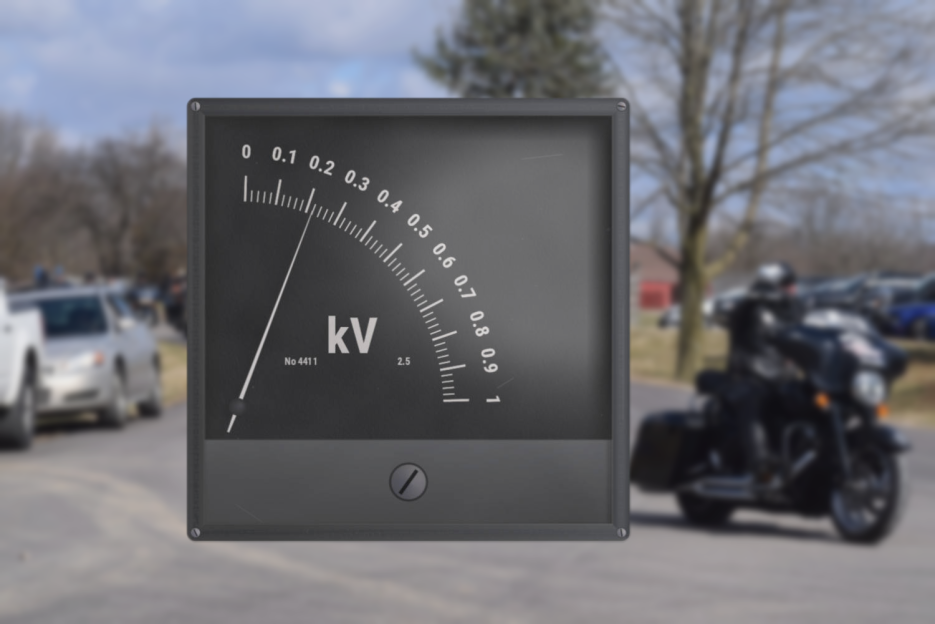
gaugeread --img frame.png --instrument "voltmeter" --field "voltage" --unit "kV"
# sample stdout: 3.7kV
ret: 0.22kV
